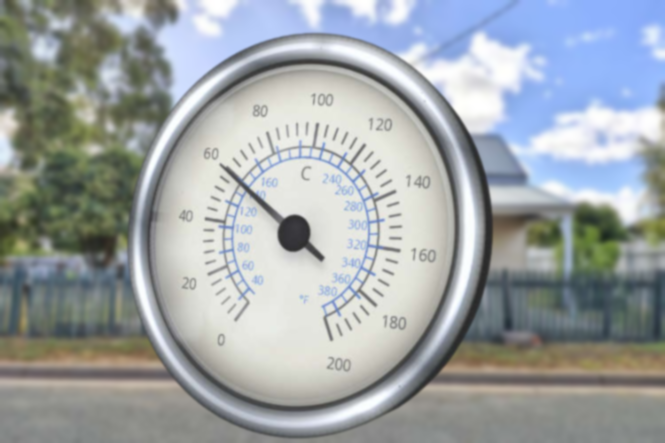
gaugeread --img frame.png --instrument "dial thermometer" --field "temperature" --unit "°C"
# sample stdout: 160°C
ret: 60°C
